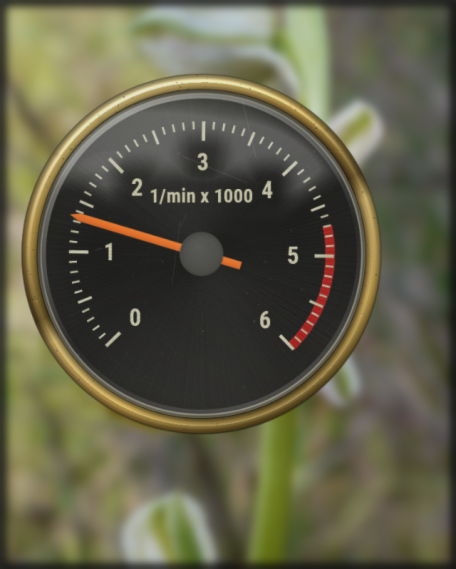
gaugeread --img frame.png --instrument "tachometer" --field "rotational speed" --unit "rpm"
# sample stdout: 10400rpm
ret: 1350rpm
